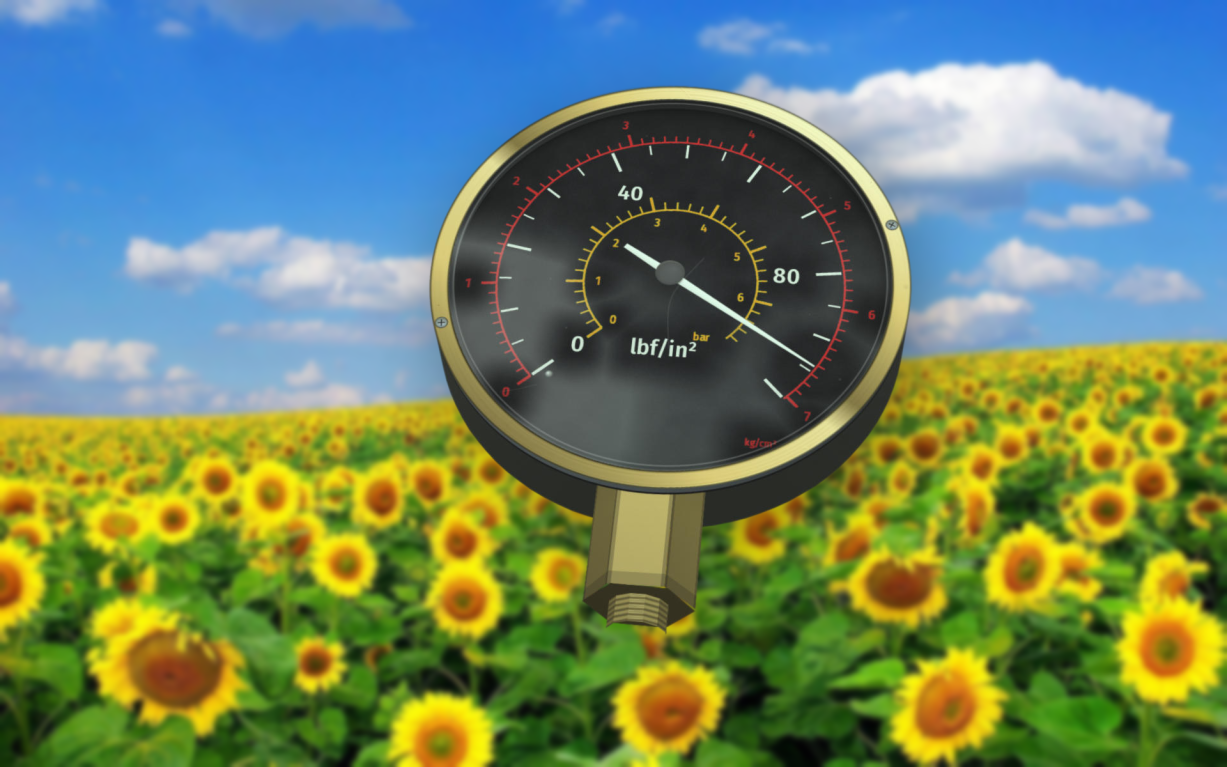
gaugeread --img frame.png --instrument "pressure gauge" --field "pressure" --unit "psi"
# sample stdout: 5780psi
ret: 95psi
